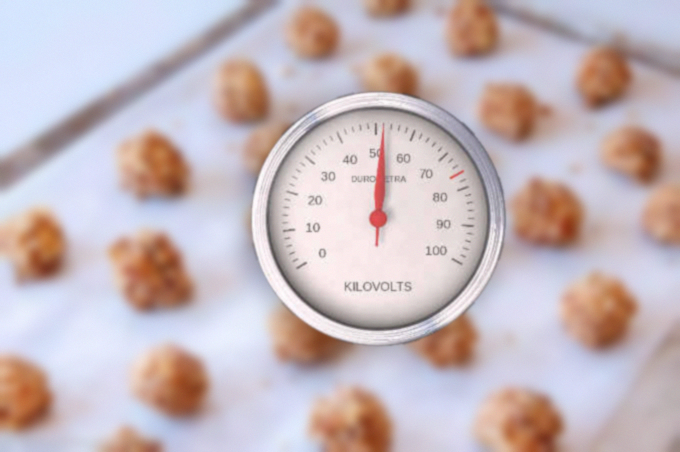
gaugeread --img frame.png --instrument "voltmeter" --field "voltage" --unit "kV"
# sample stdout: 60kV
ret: 52kV
